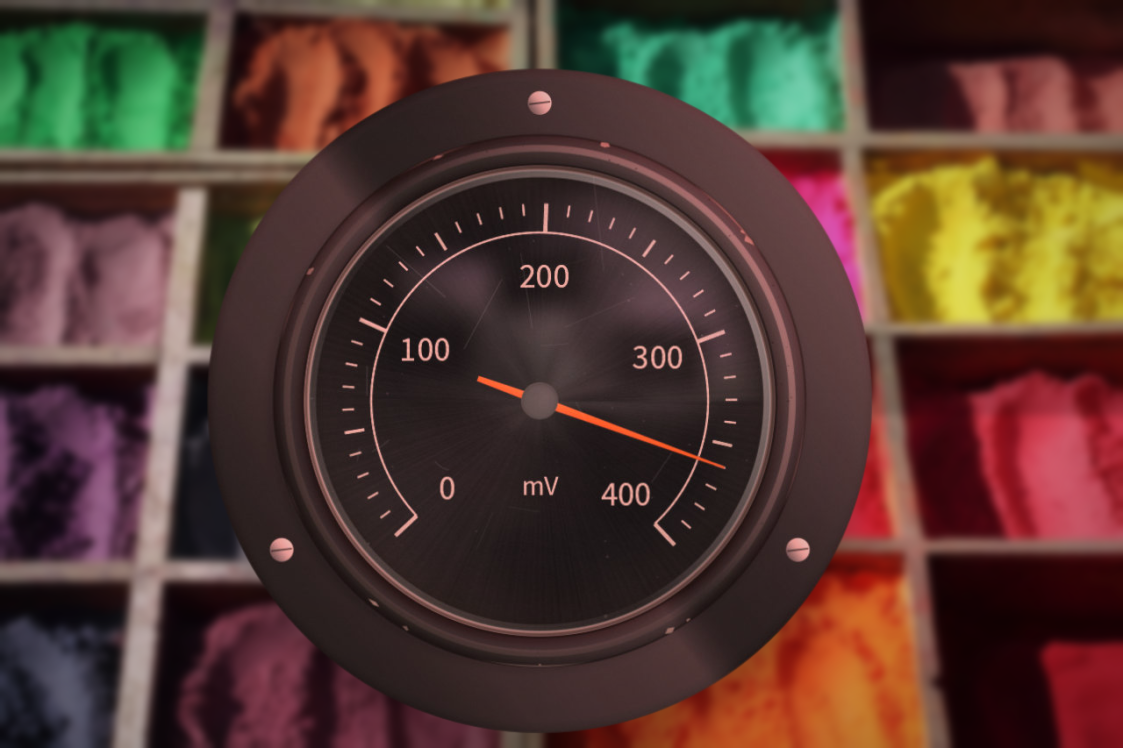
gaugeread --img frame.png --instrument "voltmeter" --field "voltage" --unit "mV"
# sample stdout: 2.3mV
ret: 360mV
